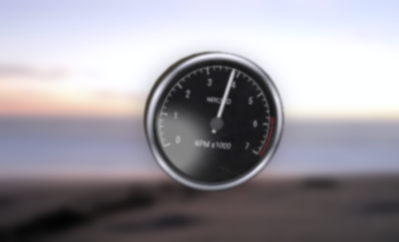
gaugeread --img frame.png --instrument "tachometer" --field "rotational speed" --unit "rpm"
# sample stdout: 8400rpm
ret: 3800rpm
